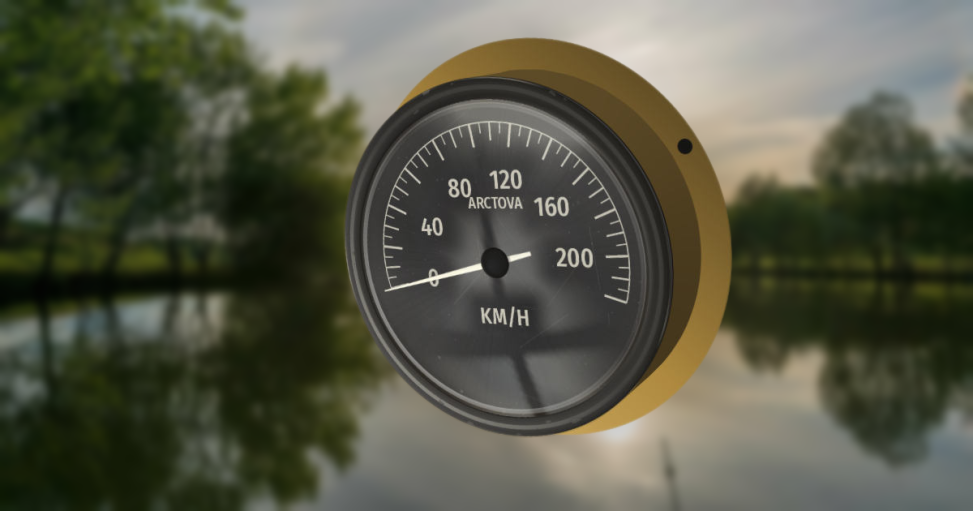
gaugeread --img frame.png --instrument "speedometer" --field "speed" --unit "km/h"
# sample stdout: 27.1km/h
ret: 0km/h
